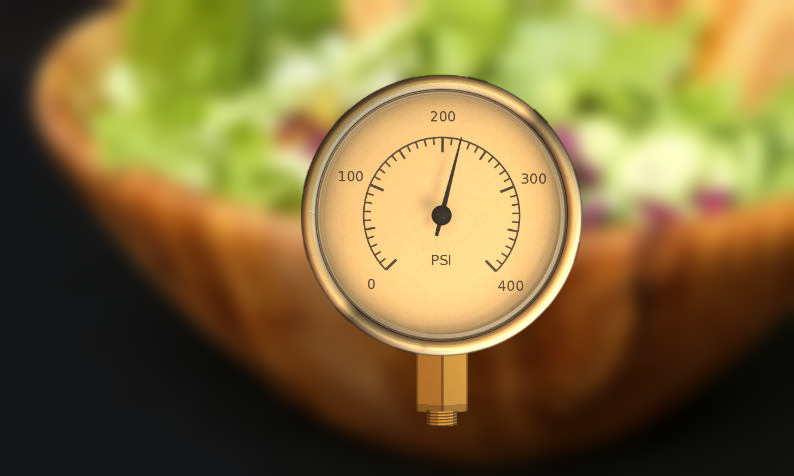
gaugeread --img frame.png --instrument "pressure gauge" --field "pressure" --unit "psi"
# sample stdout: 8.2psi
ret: 220psi
